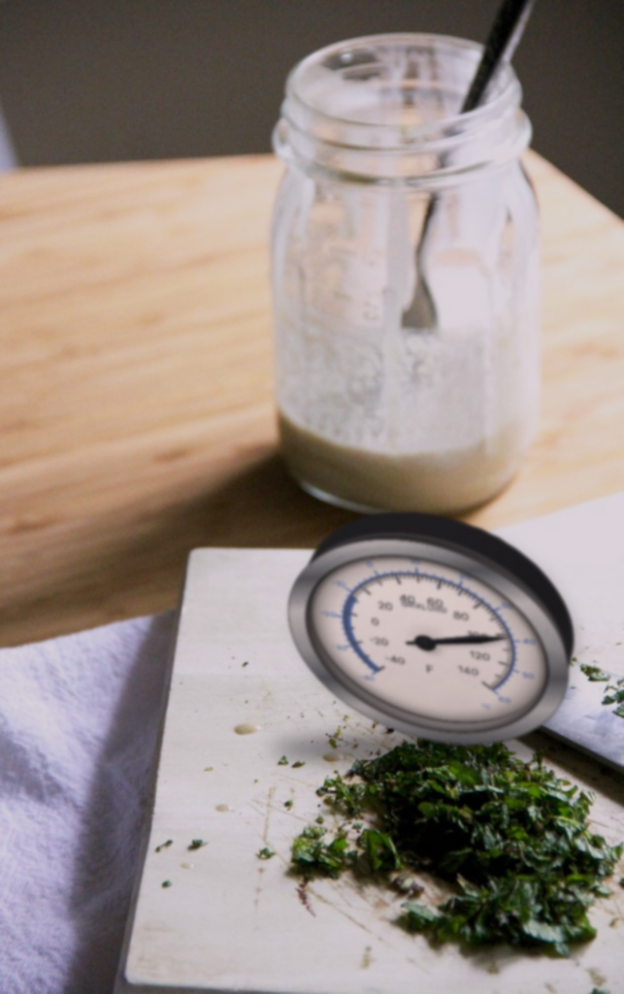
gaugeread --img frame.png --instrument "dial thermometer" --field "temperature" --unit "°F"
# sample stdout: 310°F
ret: 100°F
